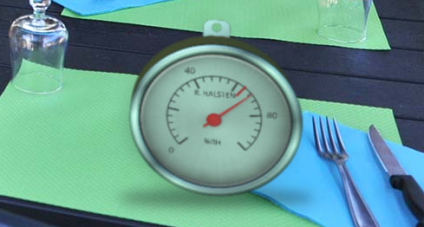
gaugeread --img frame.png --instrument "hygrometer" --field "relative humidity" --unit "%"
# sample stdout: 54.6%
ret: 68%
